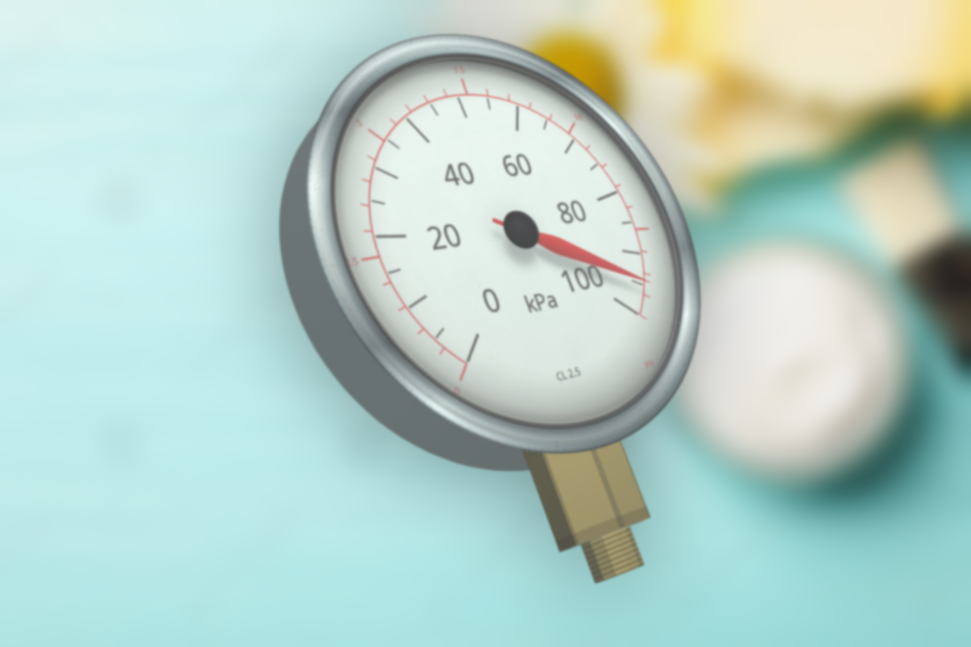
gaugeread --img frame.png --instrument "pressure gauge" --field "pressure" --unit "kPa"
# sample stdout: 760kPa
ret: 95kPa
